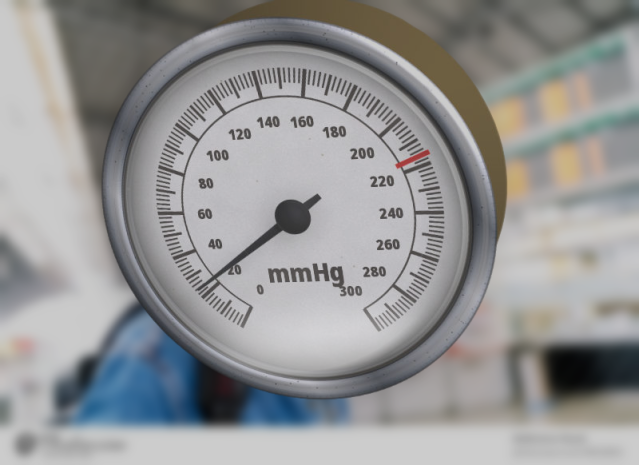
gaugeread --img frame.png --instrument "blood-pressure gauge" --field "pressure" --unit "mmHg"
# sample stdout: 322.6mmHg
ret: 24mmHg
